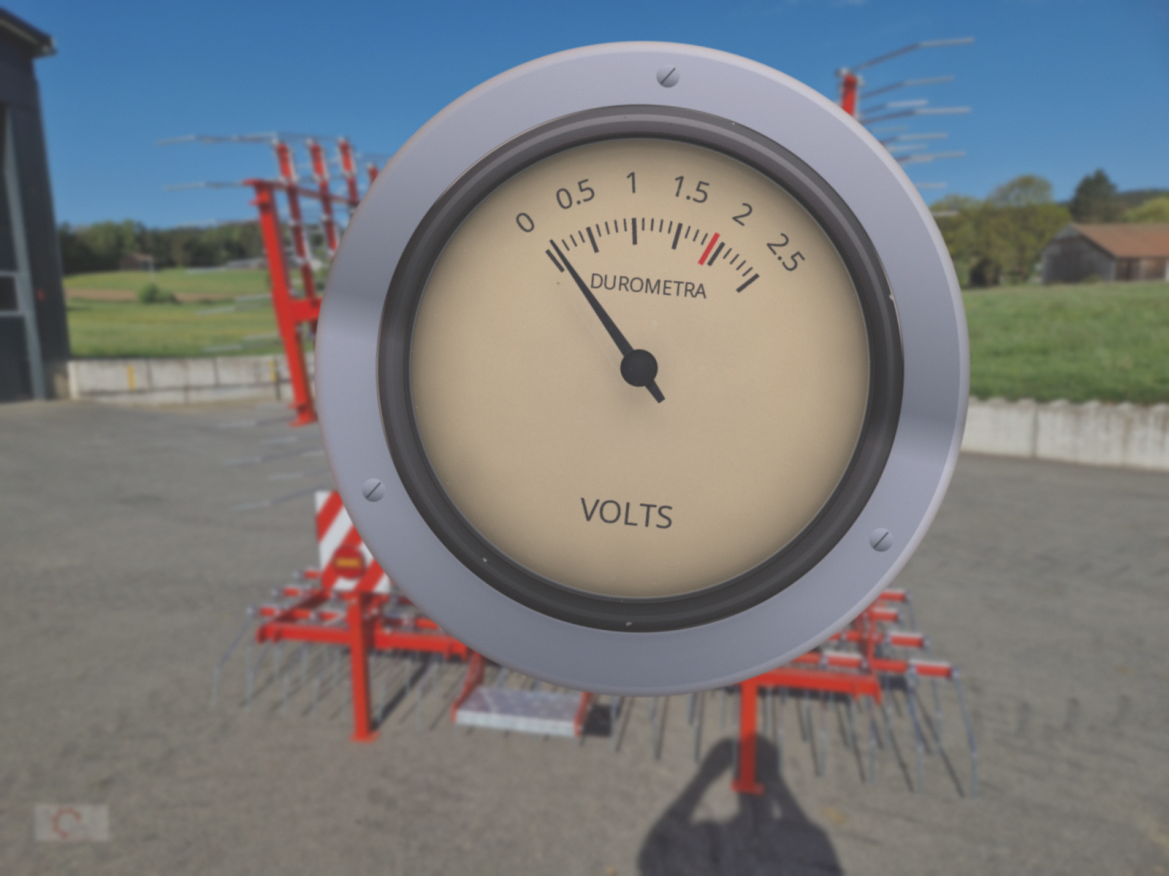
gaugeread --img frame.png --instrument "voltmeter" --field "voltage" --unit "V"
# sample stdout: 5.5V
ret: 0.1V
